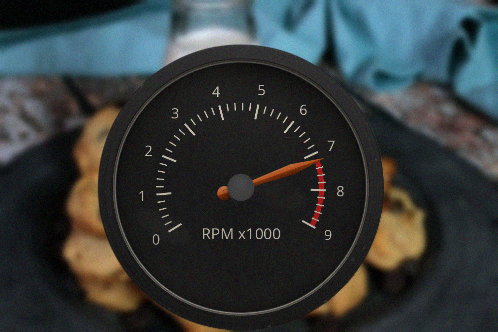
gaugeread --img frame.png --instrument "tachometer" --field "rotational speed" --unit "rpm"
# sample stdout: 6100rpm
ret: 7200rpm
